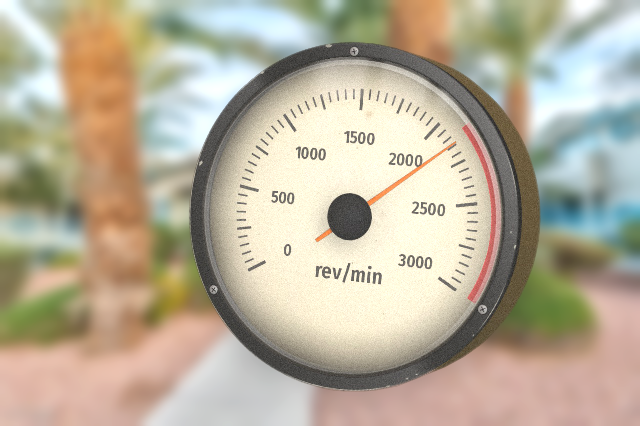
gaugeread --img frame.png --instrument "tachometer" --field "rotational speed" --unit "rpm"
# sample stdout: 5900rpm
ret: 2150rpm
